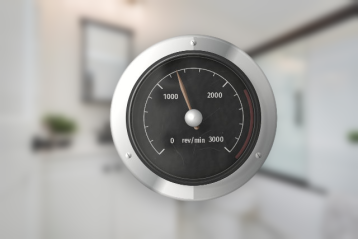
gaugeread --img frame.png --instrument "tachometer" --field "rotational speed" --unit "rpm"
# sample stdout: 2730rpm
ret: 1300rpm
